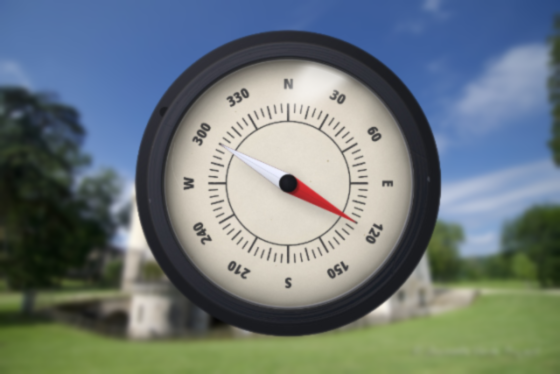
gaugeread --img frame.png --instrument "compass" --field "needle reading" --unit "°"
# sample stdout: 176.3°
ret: 120°
